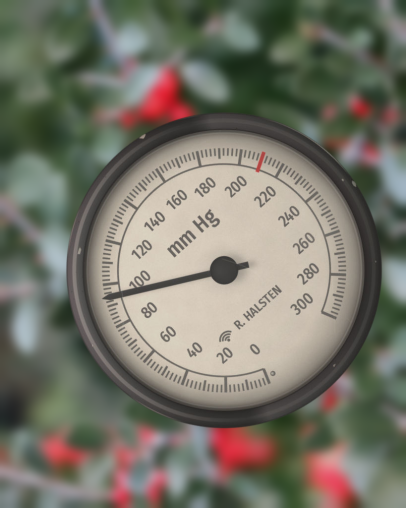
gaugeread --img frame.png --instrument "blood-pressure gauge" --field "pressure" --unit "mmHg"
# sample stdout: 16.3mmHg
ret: 94mmHg
